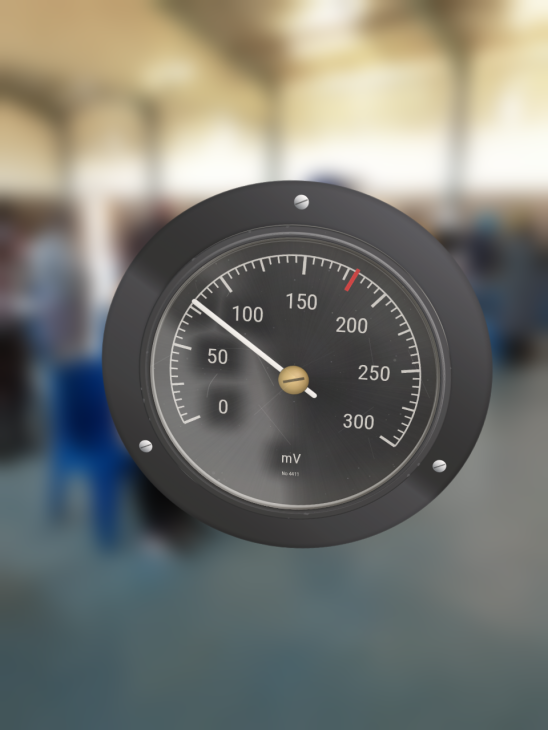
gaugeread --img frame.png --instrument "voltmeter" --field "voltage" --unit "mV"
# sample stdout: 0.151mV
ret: 80mV
